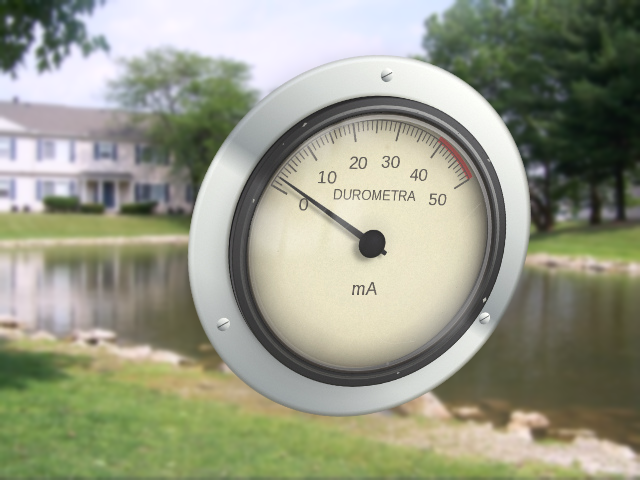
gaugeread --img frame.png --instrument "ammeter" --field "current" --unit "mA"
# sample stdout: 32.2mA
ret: 2mA
